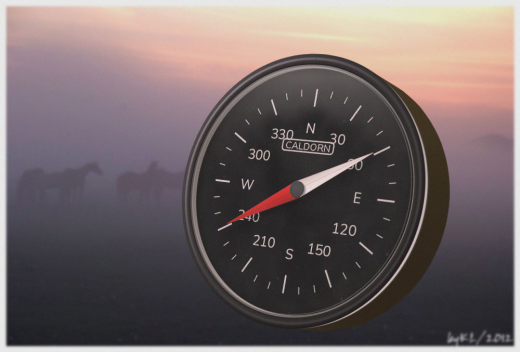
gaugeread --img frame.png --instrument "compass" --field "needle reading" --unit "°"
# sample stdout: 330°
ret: 240°
